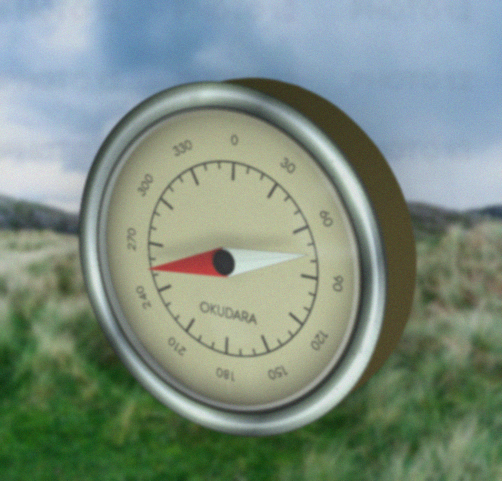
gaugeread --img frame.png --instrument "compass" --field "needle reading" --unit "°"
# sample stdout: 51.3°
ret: 255°
